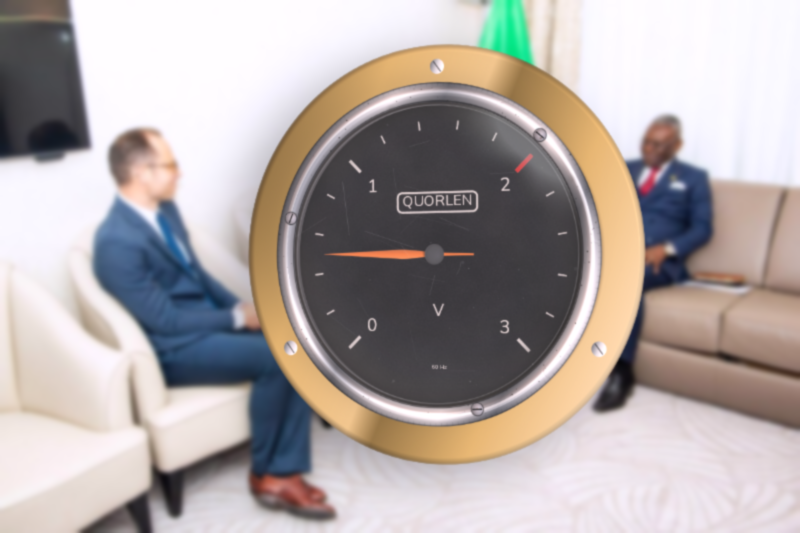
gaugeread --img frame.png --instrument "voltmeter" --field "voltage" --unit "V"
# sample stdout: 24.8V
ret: 0.5V
